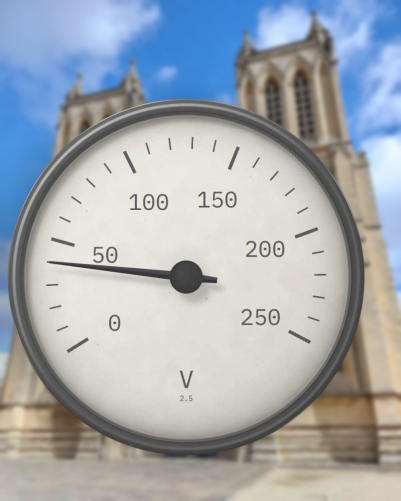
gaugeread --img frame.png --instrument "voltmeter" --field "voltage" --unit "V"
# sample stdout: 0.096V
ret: 40V
